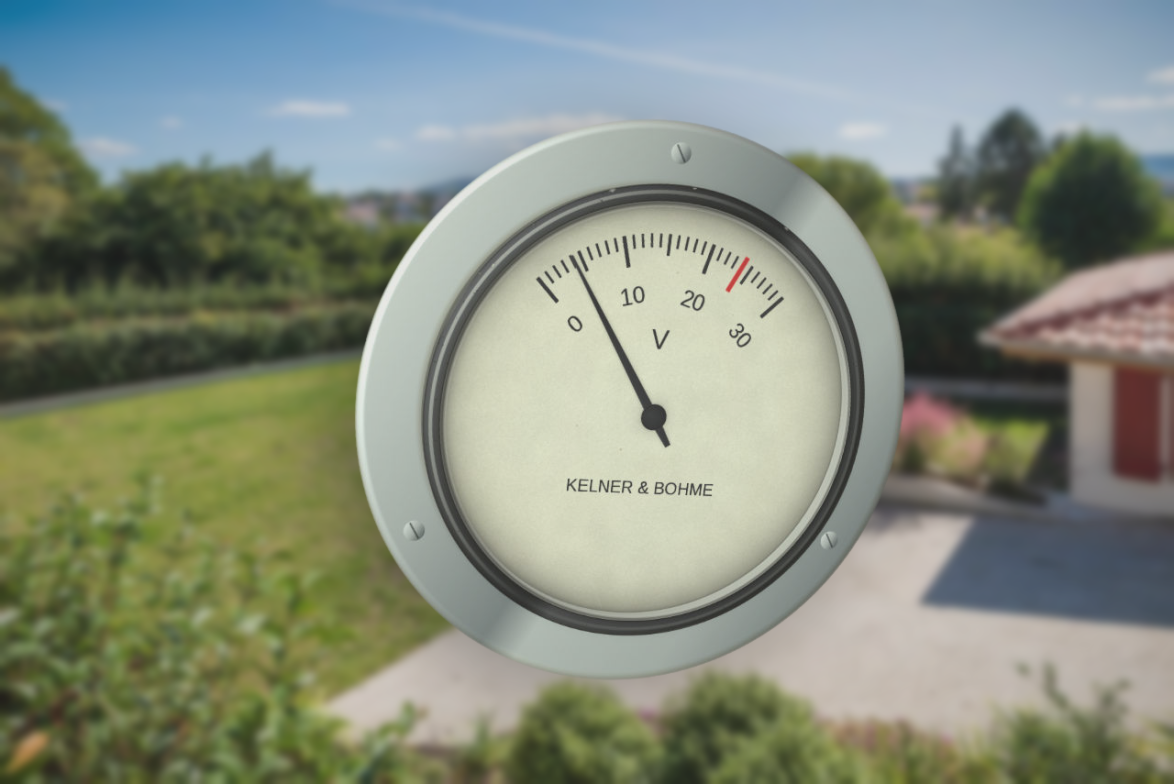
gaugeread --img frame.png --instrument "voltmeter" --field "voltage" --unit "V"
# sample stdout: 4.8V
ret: 4V
